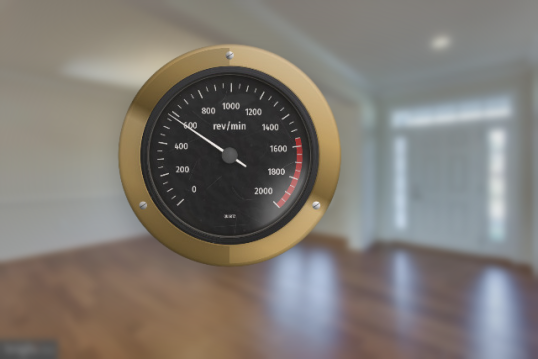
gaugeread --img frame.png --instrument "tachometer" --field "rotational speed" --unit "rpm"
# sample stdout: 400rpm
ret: 575rpm
